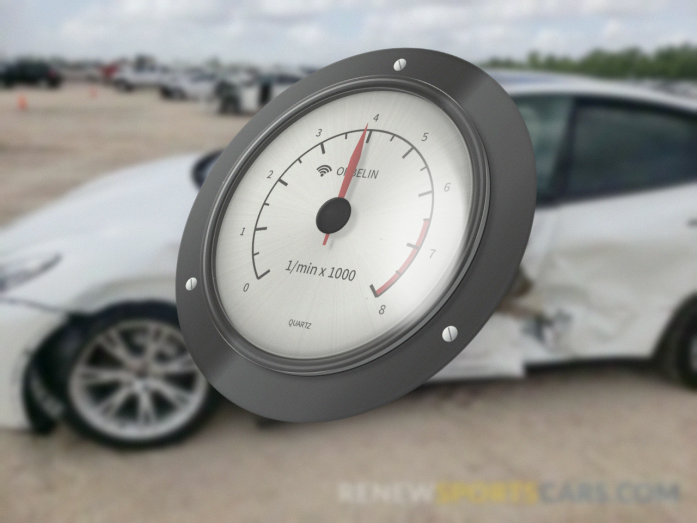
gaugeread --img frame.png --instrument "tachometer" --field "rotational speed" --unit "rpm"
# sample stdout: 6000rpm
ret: 4000rpm
